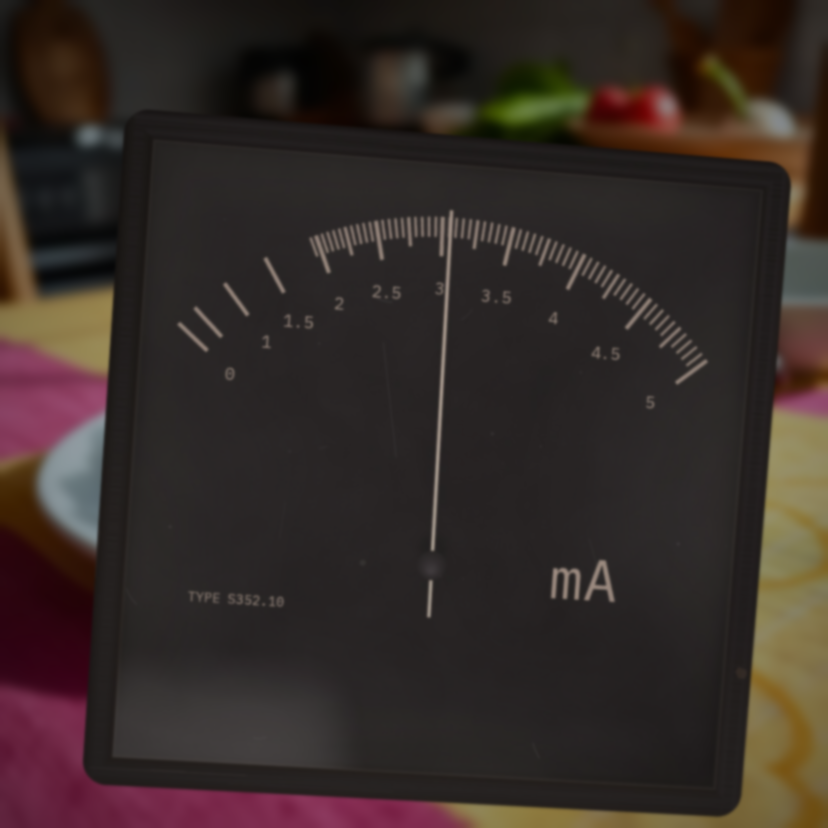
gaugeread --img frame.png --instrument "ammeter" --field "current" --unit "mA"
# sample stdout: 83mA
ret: 3.05mA
